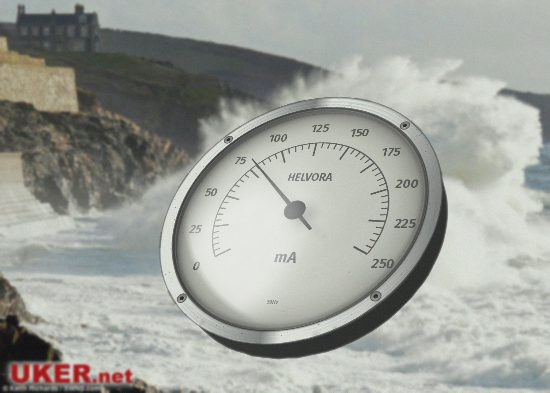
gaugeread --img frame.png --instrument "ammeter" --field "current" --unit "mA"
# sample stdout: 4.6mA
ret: 80mA
